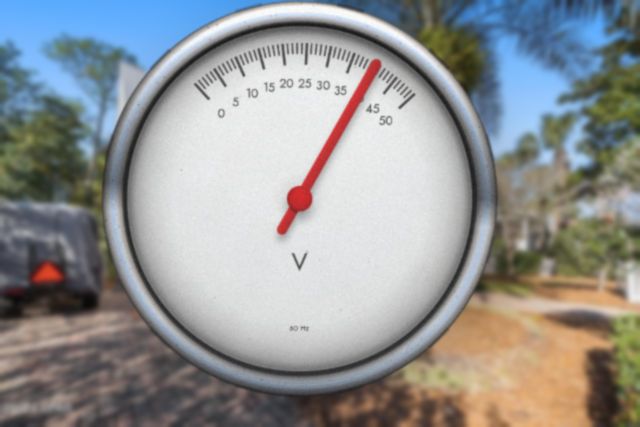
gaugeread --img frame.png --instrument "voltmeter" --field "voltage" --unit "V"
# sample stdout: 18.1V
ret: 40V
